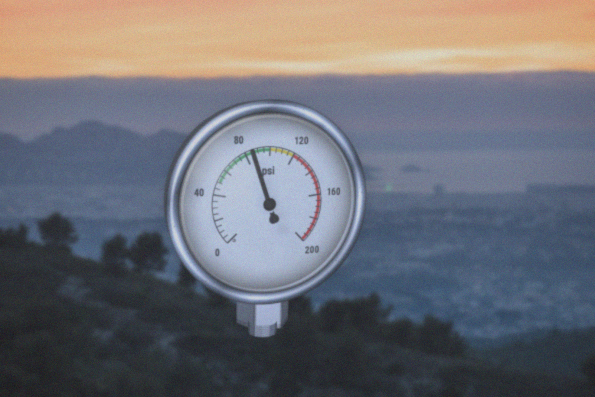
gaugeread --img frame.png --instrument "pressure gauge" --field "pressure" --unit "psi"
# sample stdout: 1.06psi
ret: 85psi
